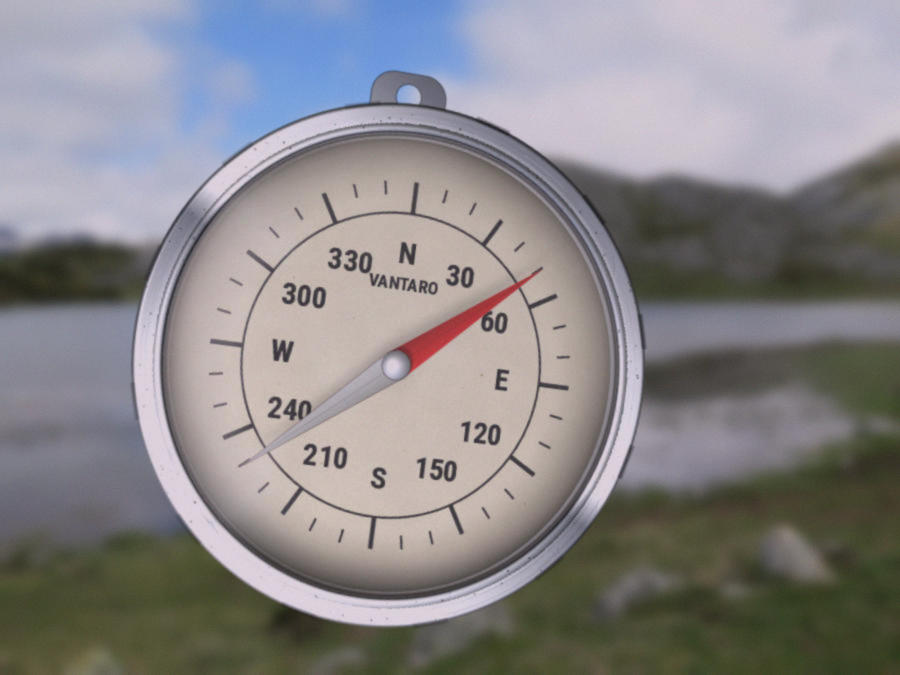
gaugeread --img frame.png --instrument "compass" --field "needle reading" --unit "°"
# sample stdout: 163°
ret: 50°
